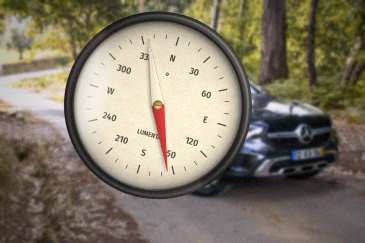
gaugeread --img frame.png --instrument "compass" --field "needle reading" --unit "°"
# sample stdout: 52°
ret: 155°
